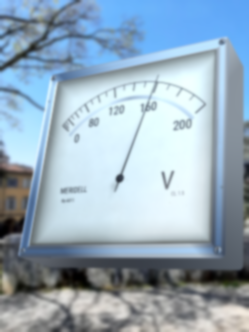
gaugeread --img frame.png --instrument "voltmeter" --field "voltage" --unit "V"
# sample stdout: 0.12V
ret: 160V
